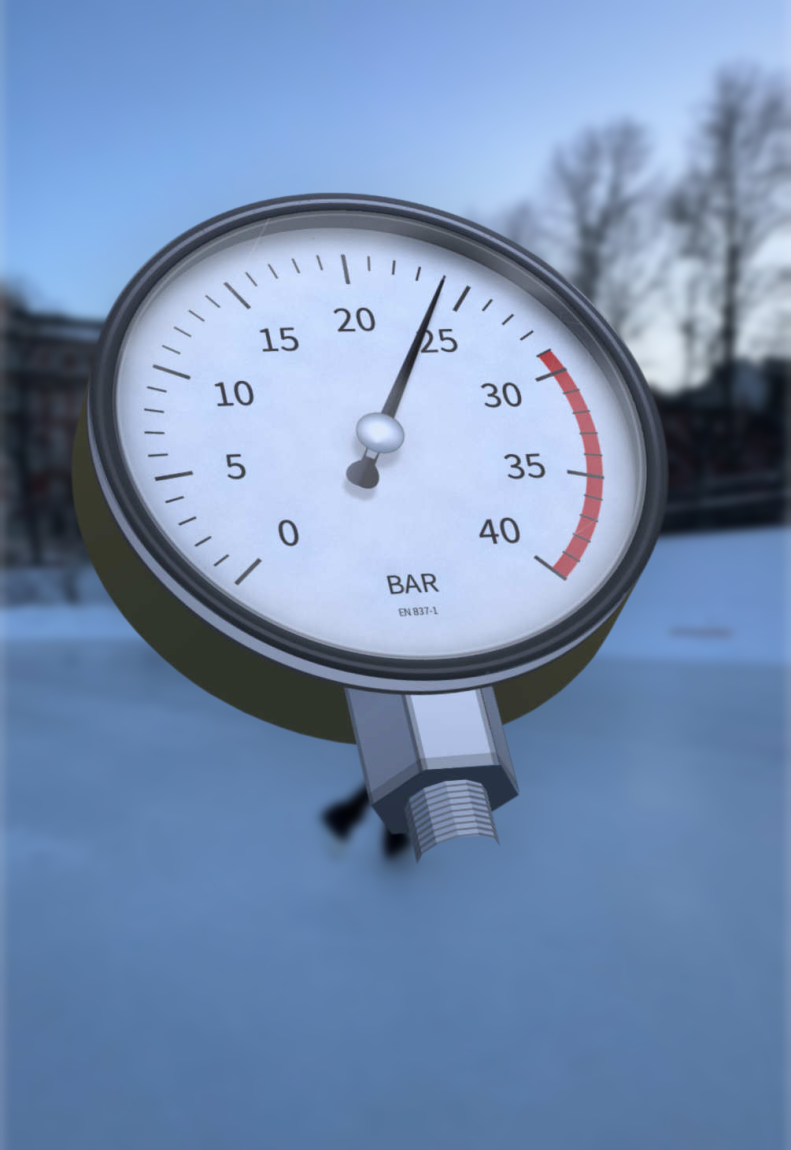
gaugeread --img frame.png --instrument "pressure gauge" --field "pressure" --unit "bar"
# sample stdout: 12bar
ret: 24bar
